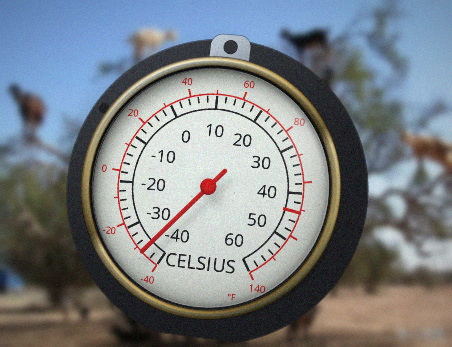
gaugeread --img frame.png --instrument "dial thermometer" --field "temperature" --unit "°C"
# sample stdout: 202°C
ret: -36°C
